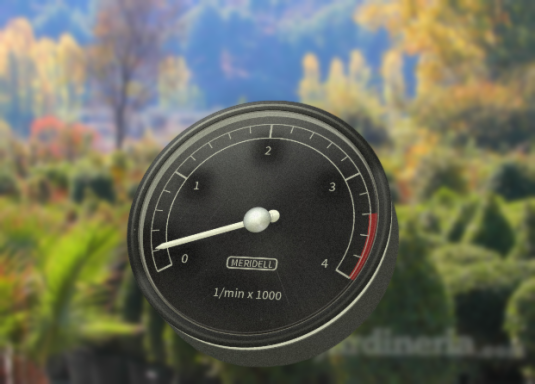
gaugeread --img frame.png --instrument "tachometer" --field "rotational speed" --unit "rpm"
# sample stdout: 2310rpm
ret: 200rpm
